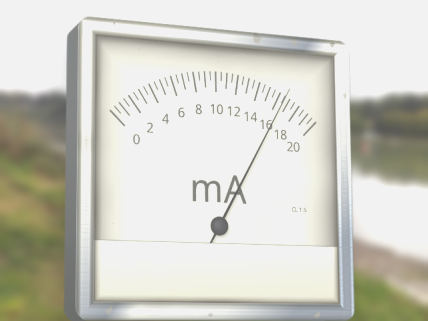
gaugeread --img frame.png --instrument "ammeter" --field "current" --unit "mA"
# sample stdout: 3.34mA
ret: 16.5mA
